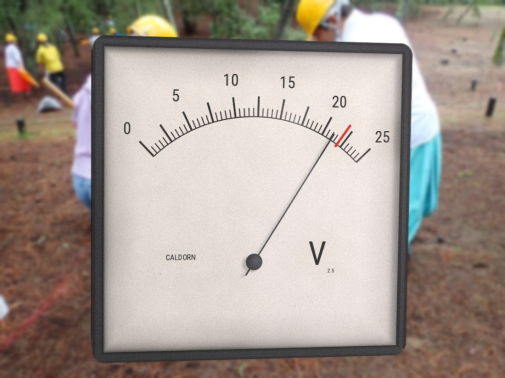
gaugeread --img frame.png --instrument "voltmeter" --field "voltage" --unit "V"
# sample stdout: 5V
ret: 21V
